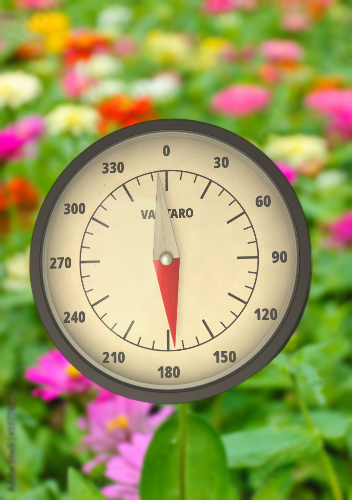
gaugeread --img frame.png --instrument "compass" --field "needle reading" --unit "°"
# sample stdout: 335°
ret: 175°
